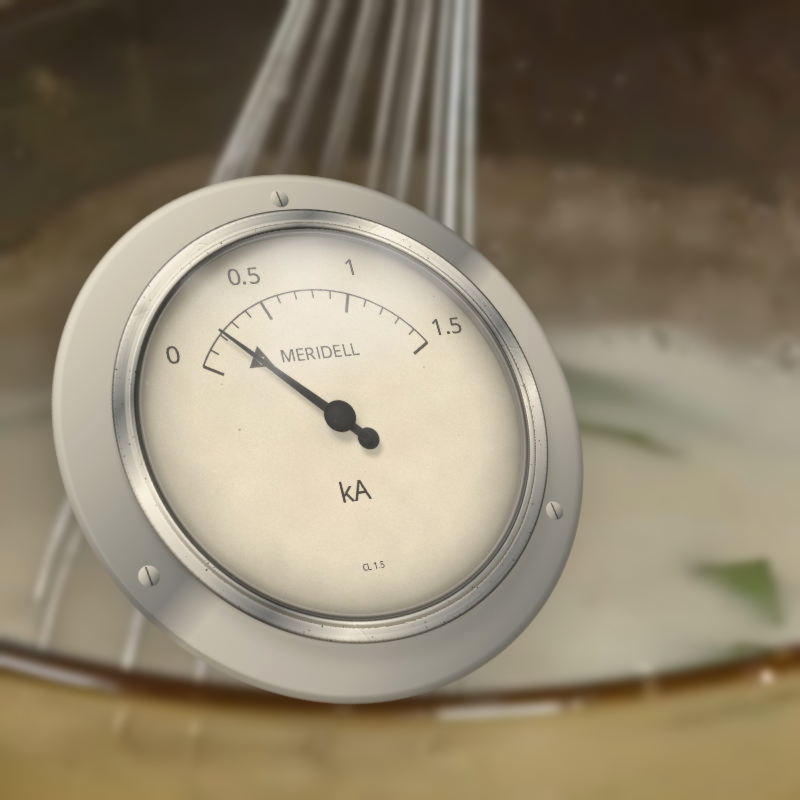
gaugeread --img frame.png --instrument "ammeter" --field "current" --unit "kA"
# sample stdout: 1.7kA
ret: 0.2kA
